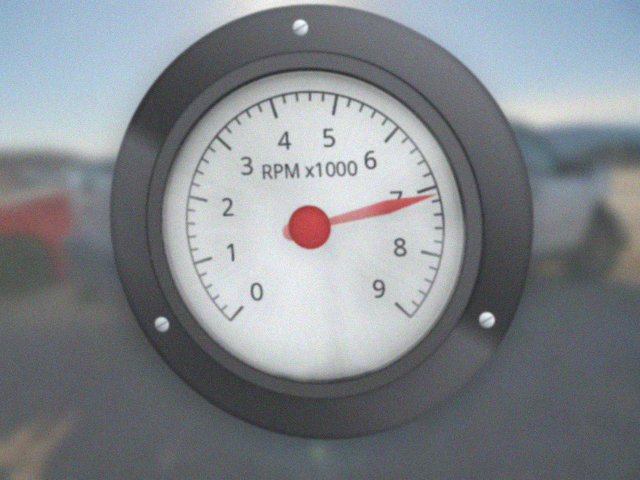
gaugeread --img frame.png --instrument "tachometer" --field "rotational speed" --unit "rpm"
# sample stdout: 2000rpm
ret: 7100rpm
